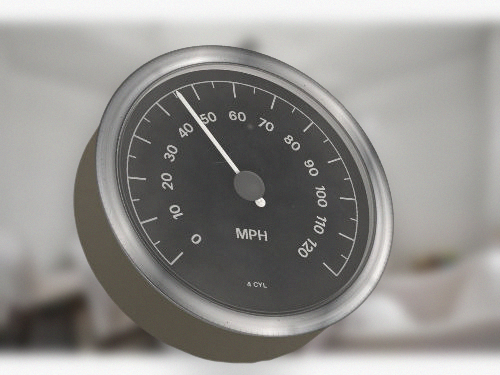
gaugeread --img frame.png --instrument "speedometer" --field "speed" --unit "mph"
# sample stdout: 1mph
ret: 45mph
